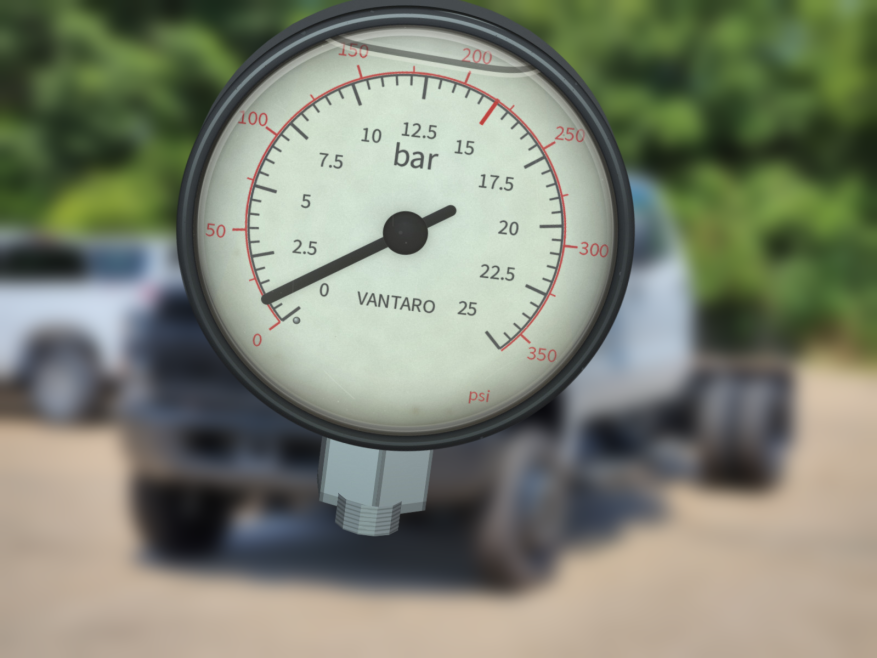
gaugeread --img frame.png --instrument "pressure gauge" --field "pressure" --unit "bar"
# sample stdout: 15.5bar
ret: 1bar
